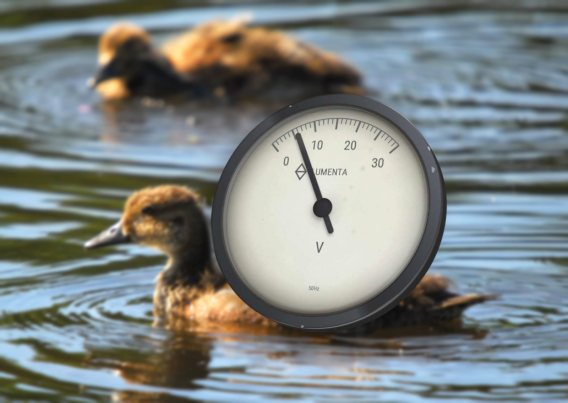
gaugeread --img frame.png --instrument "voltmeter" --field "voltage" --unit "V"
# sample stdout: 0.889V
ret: 6V
